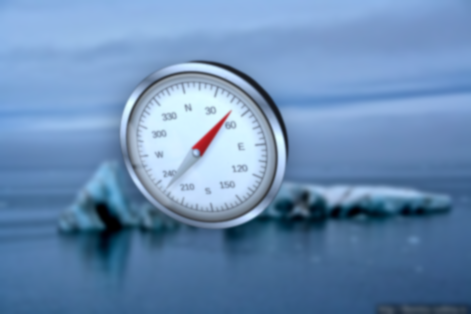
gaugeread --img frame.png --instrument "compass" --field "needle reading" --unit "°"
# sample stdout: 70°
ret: 50°
